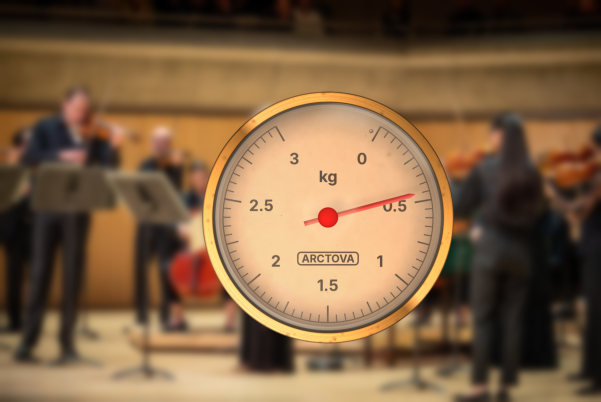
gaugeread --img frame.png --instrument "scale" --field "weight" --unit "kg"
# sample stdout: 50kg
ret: 0.45kg
